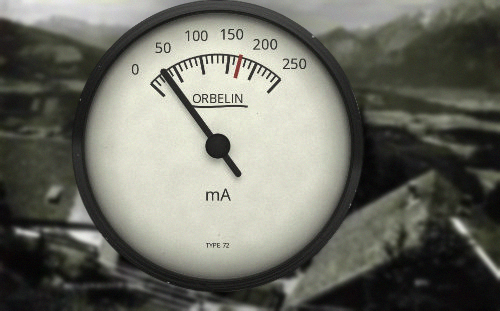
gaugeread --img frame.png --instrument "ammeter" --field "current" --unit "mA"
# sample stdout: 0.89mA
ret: 30mA
